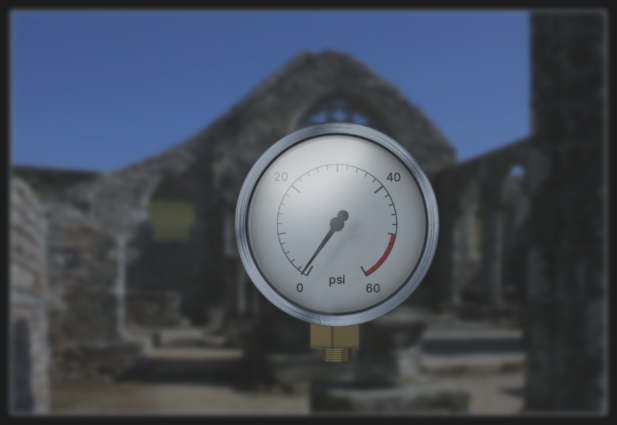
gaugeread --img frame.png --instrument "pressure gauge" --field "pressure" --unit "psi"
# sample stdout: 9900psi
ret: 1psi
